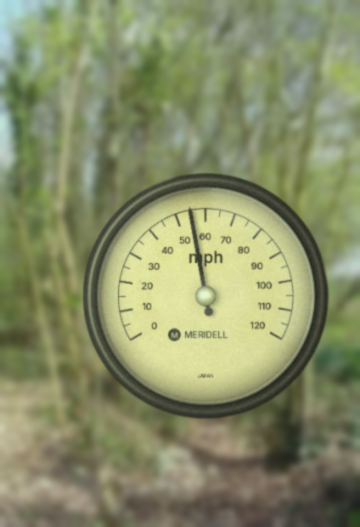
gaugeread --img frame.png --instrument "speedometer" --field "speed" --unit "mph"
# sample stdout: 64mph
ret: 55mph
